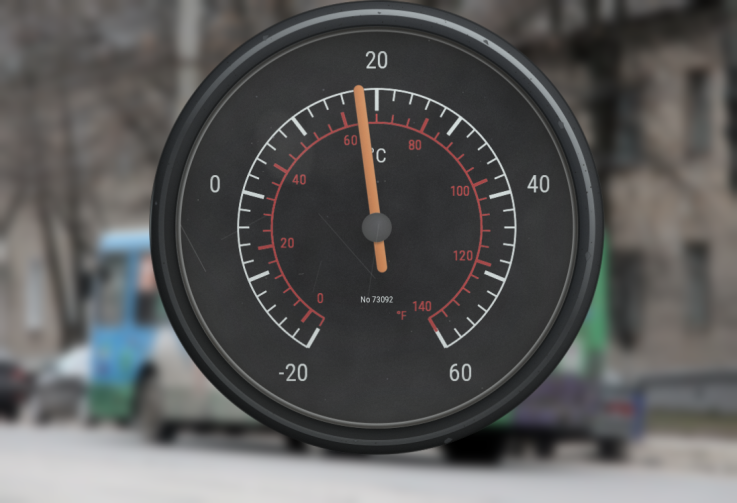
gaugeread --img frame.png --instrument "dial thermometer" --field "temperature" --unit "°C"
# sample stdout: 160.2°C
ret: 18°C
